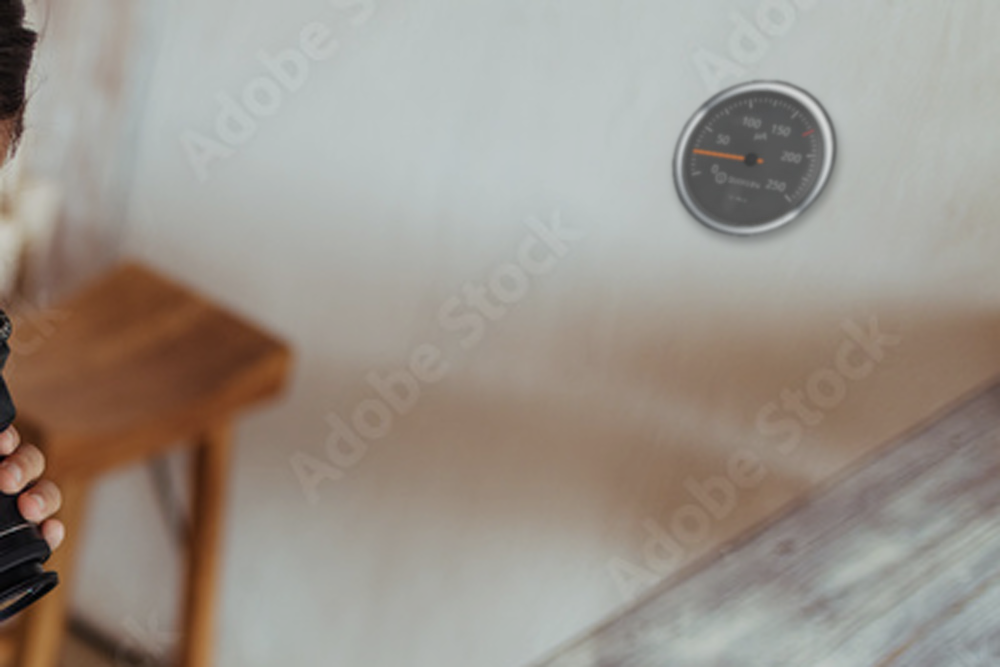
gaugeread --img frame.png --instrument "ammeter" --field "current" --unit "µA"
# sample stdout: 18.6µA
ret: 25µA
